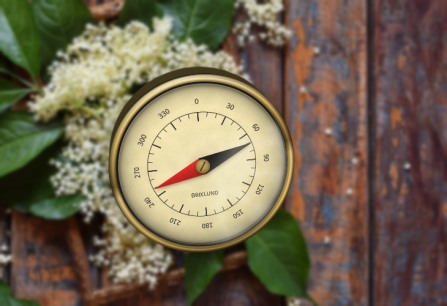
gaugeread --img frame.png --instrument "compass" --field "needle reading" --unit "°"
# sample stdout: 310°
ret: 250°
